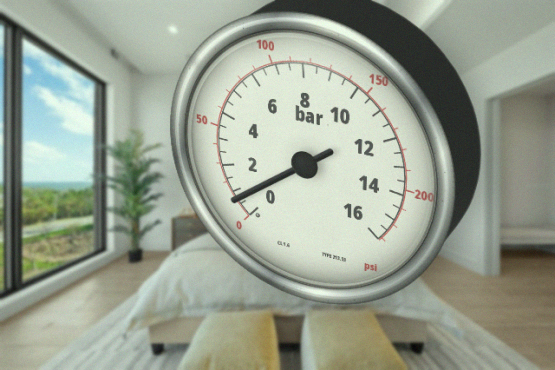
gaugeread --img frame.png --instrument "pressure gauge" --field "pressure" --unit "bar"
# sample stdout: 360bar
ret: 0.75bar
